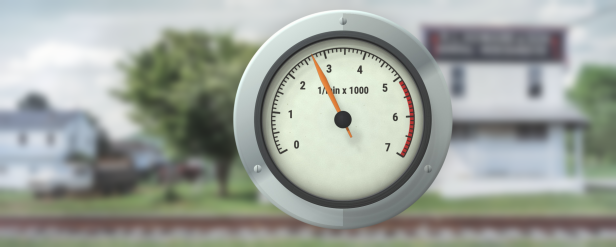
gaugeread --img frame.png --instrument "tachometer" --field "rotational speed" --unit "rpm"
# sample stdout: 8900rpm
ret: 2700rpm
